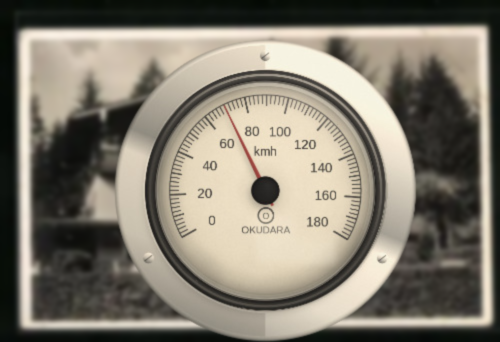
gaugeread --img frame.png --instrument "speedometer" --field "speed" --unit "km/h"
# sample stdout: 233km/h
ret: 70km/h
